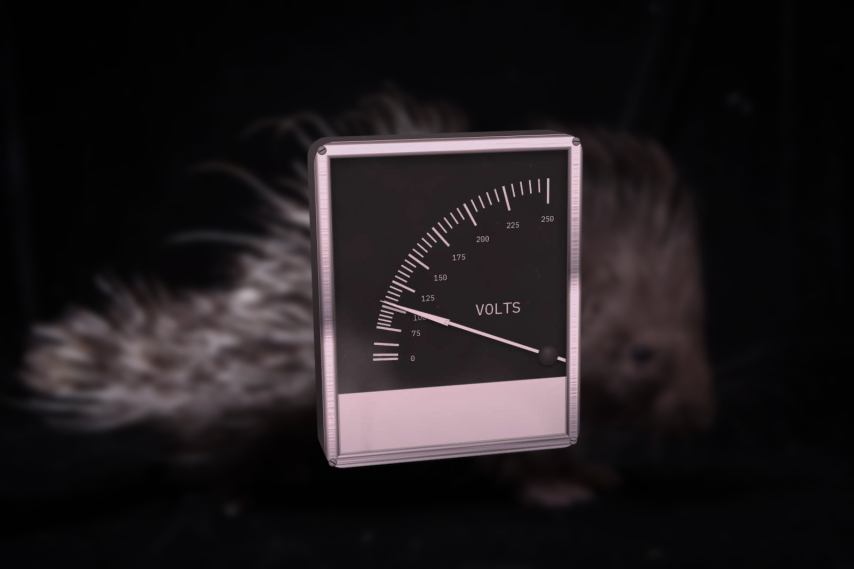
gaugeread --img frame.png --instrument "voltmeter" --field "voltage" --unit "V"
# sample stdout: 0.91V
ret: 105V
